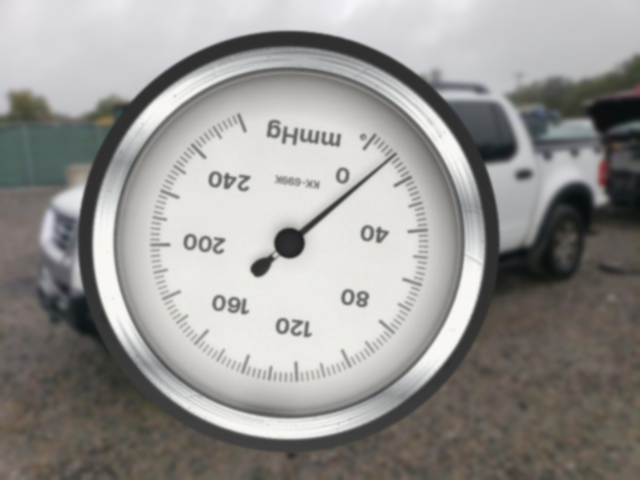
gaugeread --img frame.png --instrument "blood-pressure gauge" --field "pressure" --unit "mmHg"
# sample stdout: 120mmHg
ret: 10mmHg
